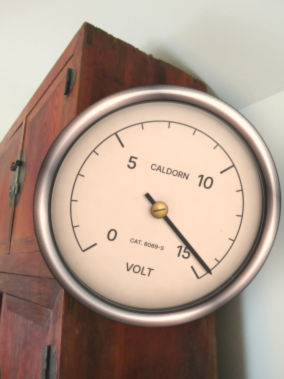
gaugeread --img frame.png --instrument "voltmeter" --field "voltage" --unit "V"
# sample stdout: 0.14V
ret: 14.5V
